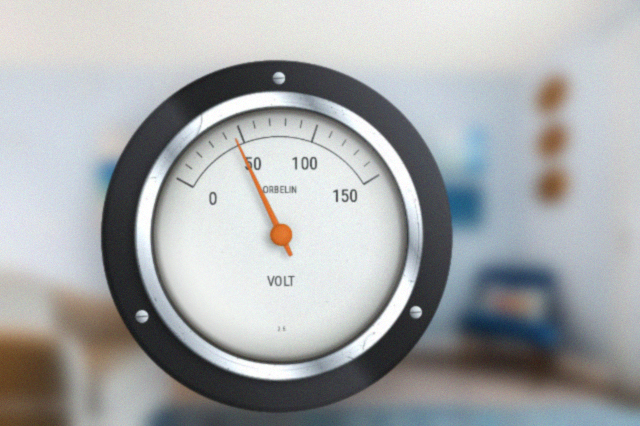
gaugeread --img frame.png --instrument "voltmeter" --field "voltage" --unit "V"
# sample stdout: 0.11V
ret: 45V
